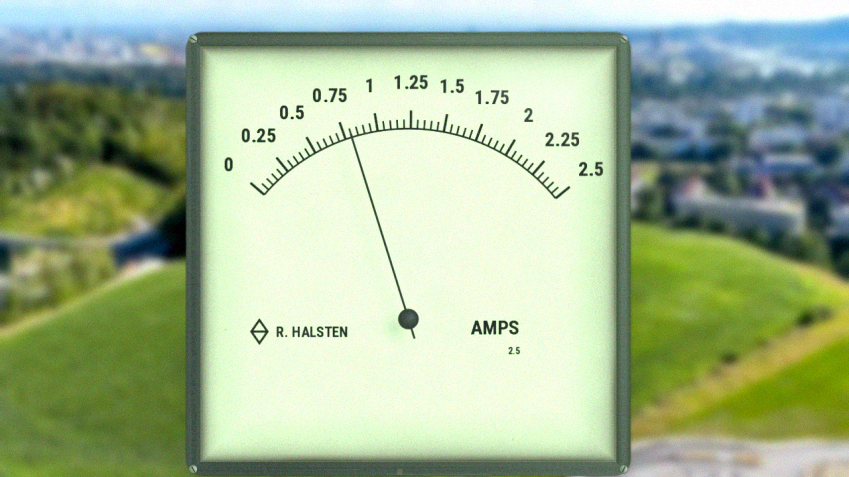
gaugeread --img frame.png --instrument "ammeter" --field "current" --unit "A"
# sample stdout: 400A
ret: 0.8A
